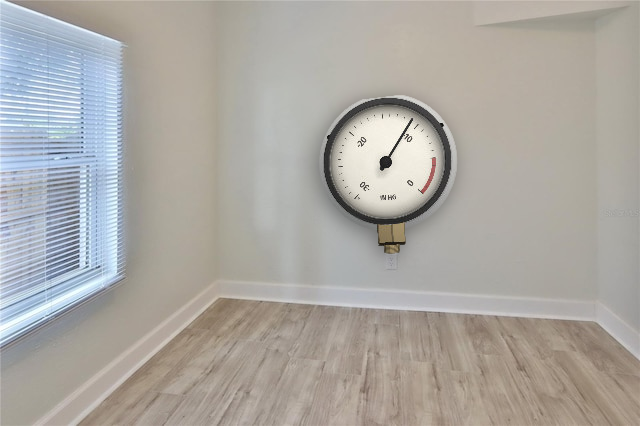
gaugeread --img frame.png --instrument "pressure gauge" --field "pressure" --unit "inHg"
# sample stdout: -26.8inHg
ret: -11inHg
